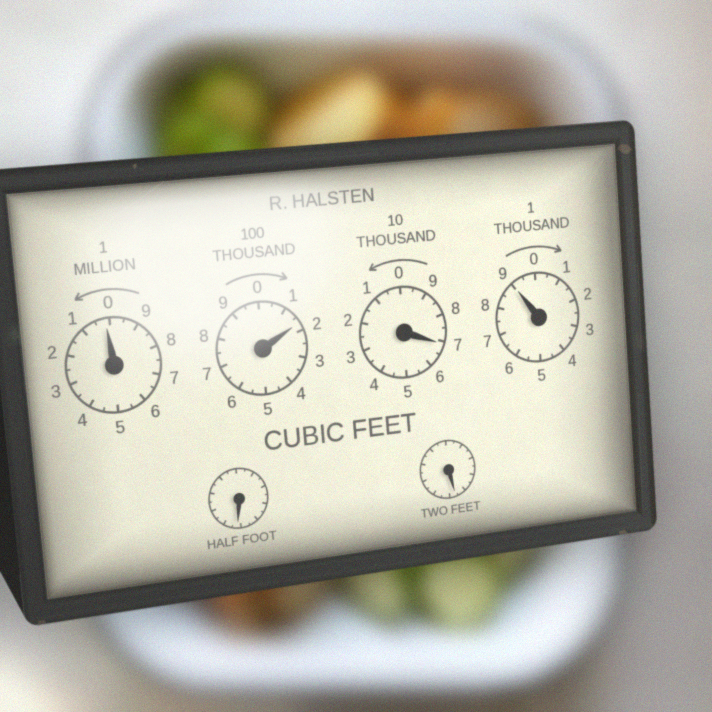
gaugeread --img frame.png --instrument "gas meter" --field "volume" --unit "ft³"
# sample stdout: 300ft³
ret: 16900ft³
